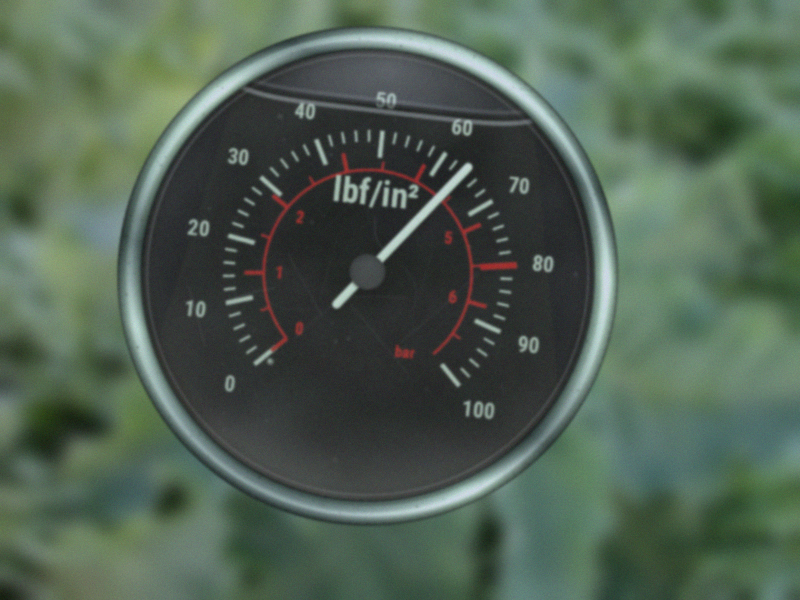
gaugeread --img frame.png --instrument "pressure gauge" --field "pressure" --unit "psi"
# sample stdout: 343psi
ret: 64psi
